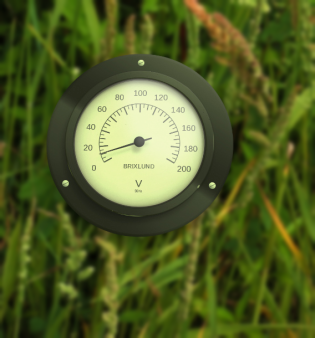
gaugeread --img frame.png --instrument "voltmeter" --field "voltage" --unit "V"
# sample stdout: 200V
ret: 10V
